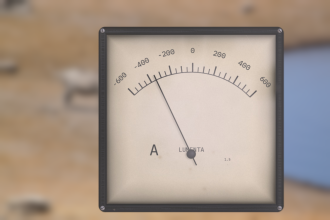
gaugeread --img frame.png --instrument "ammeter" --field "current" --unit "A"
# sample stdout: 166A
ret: -350A
